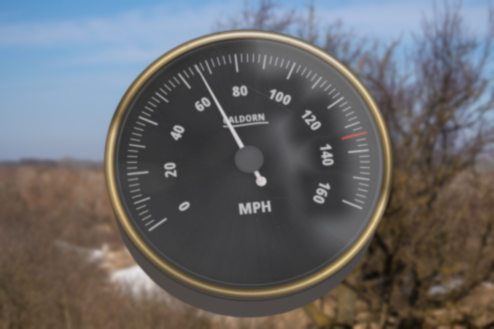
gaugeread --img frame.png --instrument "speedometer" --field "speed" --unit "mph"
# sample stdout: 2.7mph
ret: 66mph
